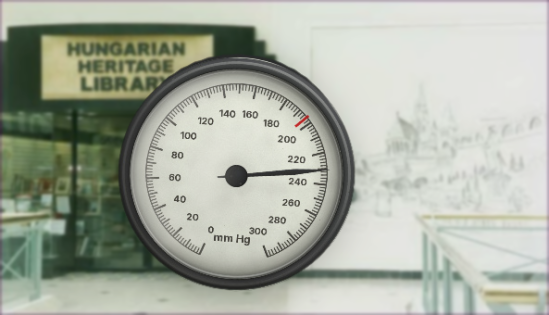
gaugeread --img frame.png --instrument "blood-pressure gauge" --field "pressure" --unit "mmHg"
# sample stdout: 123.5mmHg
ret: 230mmHg
